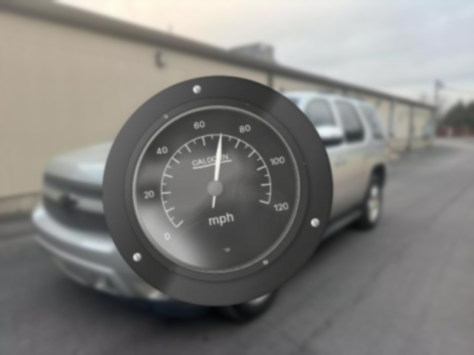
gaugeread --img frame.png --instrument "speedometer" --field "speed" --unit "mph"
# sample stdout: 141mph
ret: 70mph
